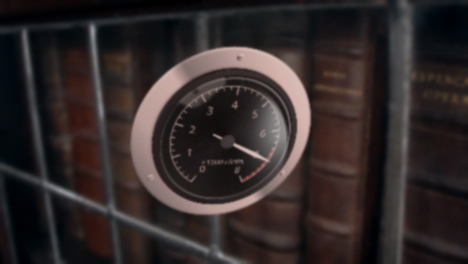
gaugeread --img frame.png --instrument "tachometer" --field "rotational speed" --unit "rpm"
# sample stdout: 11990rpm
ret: 7000rpm
